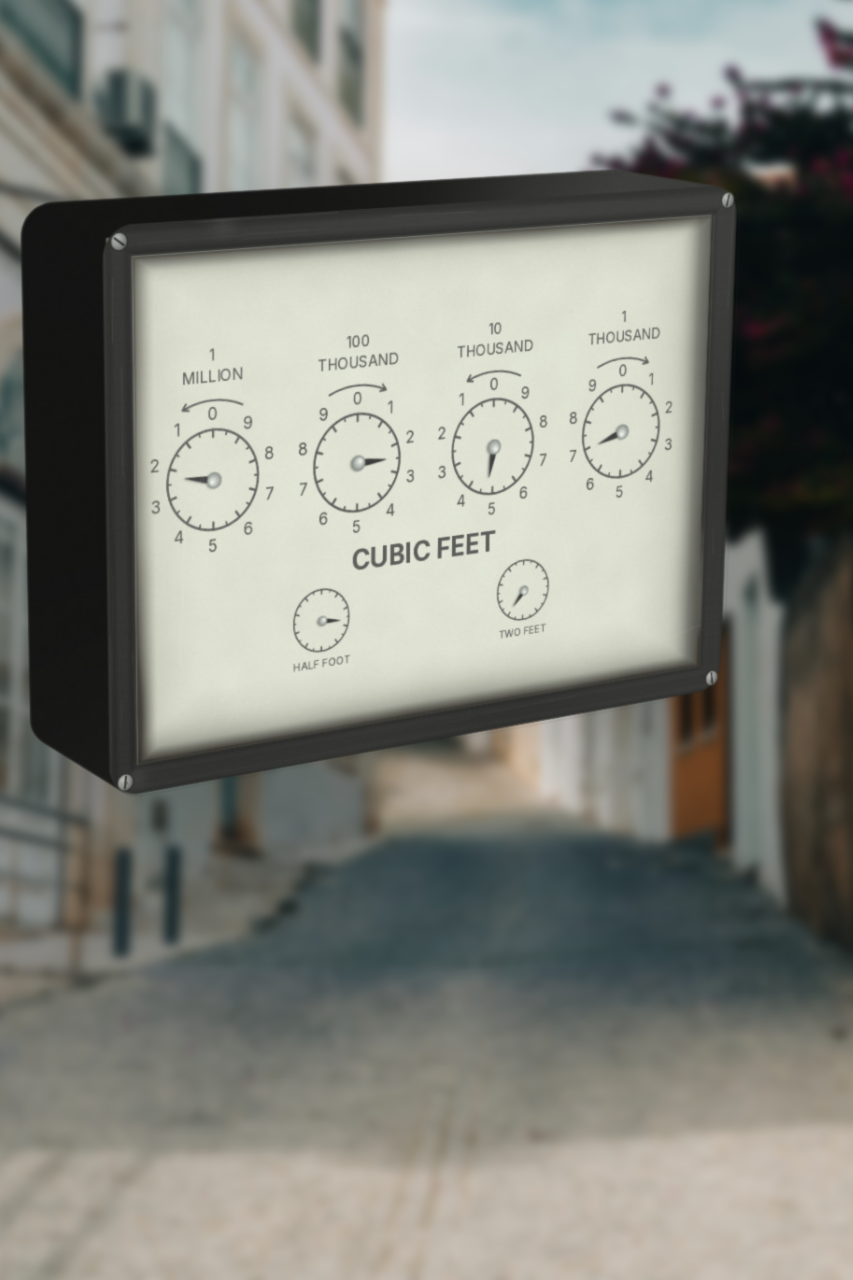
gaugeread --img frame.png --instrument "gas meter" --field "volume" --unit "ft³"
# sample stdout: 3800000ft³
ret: 224700ft³
